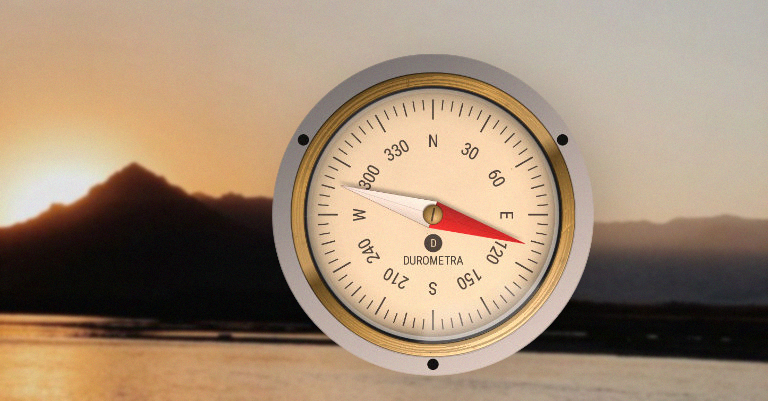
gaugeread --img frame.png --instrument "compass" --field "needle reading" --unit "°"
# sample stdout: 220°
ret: 107.5°
